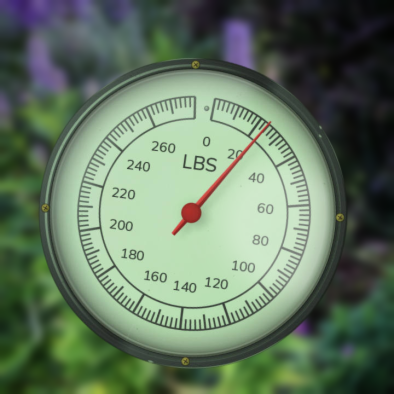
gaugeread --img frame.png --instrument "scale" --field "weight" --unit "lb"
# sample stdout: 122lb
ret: 24lb
